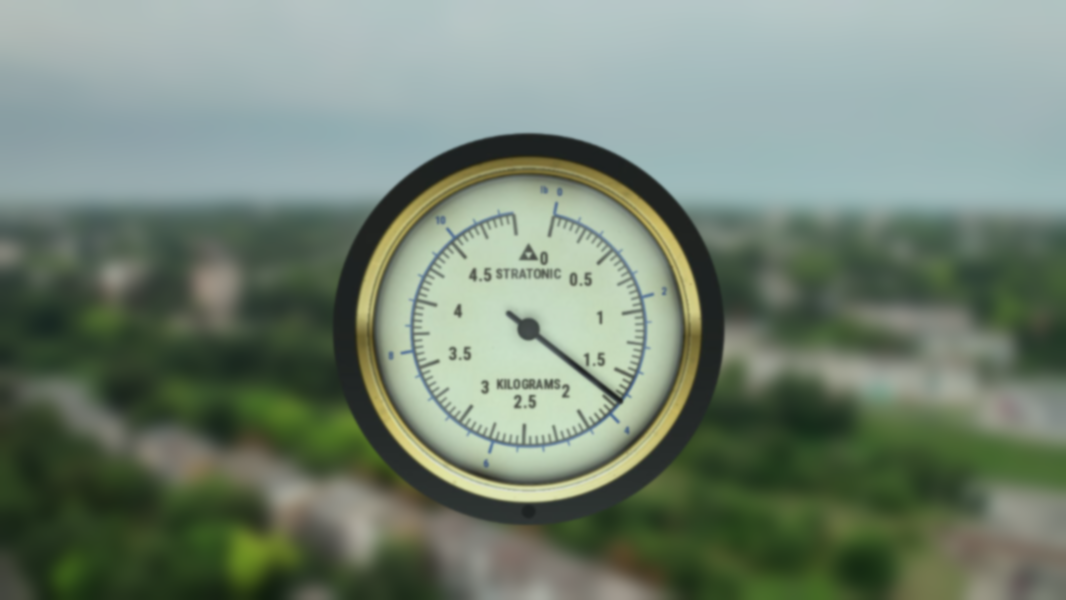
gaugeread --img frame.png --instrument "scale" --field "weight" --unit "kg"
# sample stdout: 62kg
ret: 1.7kg
